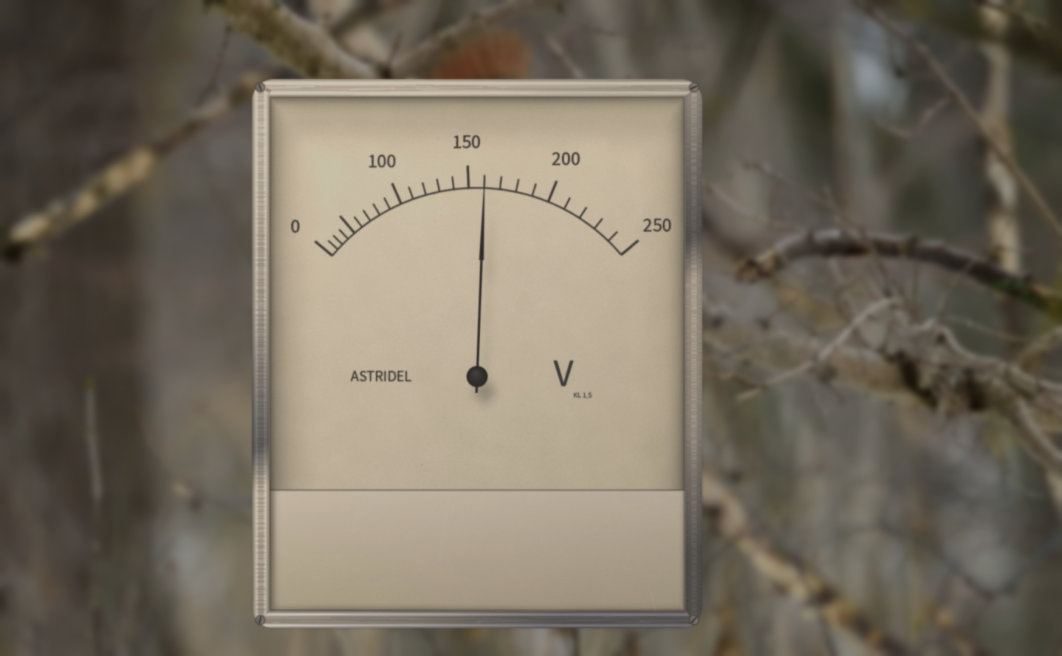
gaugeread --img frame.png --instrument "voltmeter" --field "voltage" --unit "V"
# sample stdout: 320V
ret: 160V
